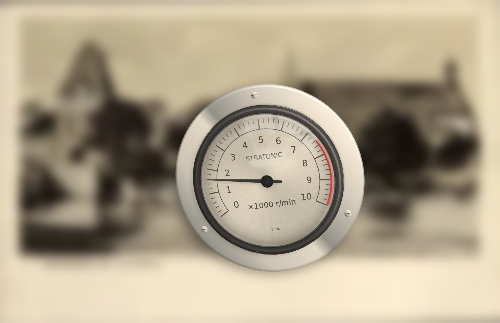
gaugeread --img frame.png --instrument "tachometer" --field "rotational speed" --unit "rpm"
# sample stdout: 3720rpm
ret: 1600rpm
